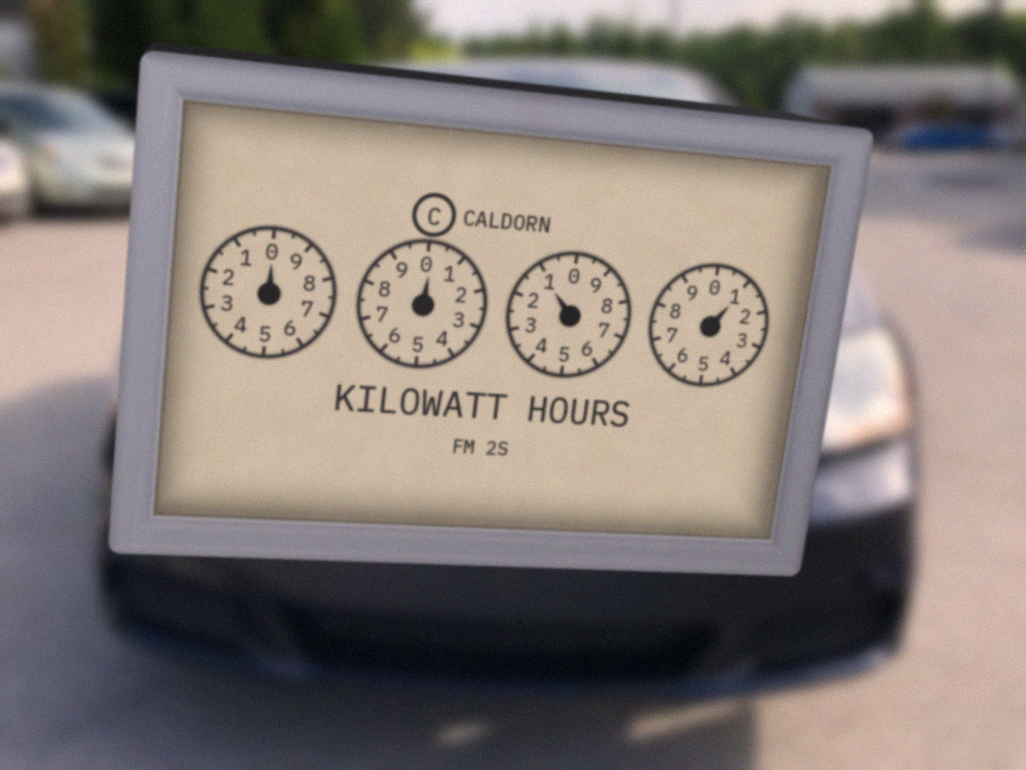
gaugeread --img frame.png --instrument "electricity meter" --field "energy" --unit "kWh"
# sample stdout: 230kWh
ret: 11kWh
